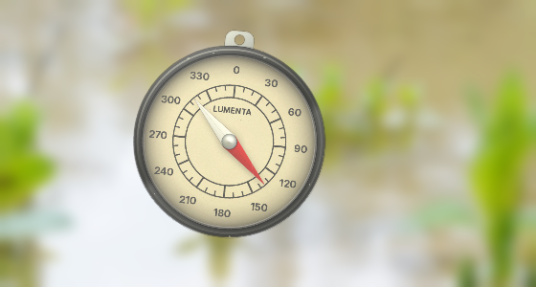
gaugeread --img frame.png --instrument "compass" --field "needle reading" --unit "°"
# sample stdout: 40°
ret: 135°
